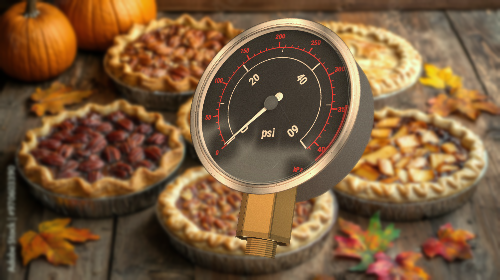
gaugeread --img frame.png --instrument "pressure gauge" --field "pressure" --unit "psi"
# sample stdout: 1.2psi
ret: 0psi
